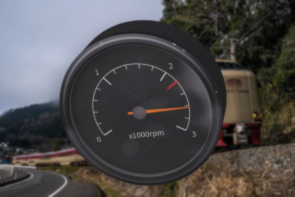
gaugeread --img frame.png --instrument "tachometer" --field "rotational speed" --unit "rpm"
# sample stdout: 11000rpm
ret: 2600rpm
